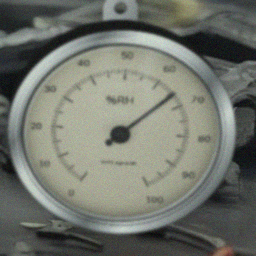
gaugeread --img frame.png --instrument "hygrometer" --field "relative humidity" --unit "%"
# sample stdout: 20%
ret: 65%
